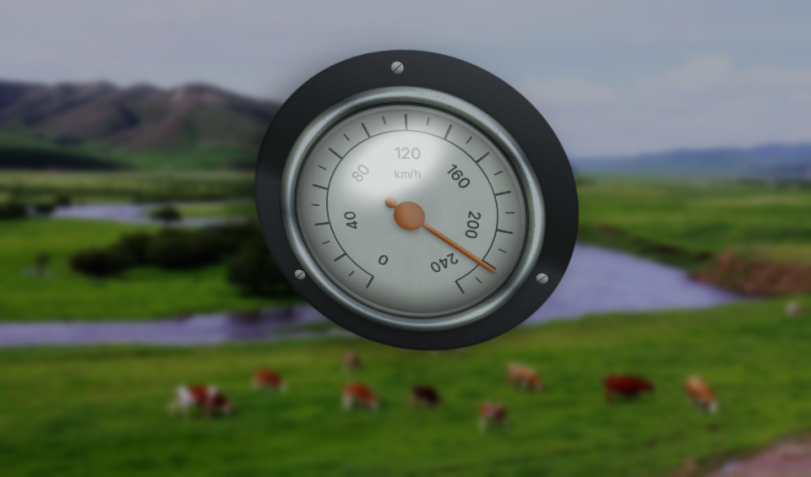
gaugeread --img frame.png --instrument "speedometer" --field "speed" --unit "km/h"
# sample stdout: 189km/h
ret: 220km/h
